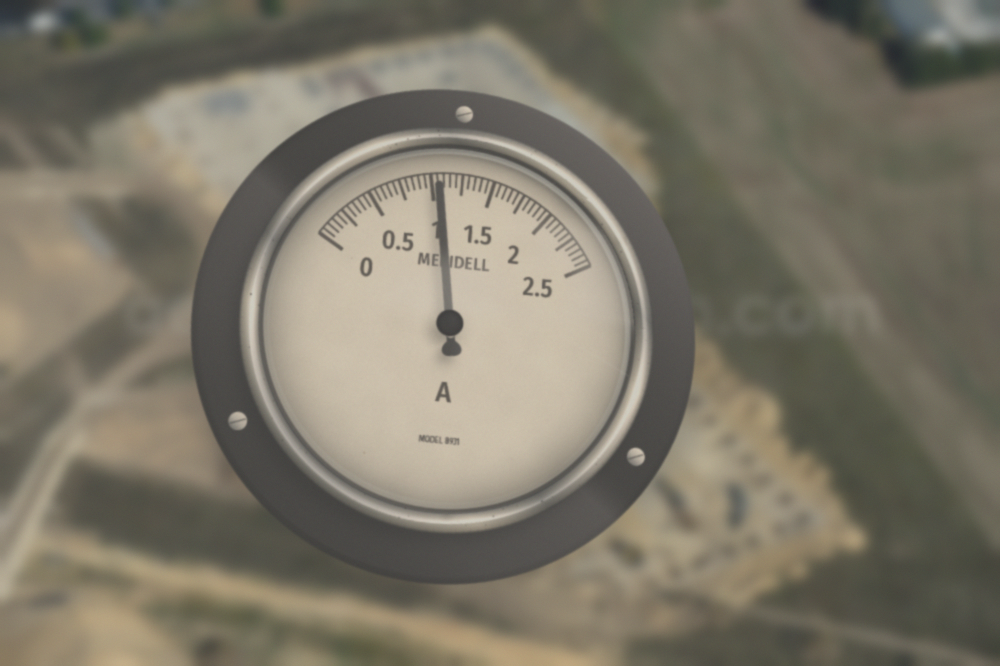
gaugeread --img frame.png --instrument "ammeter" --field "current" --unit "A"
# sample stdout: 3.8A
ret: 1.05A
